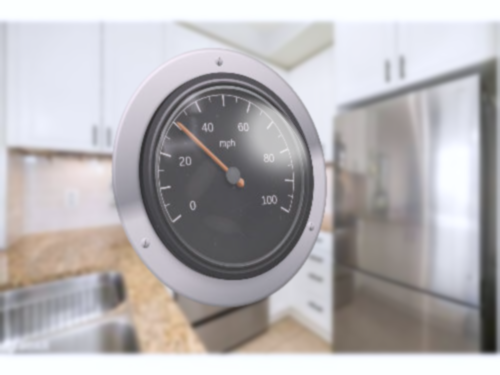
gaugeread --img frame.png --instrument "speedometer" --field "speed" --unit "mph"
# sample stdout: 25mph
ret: 30mph
